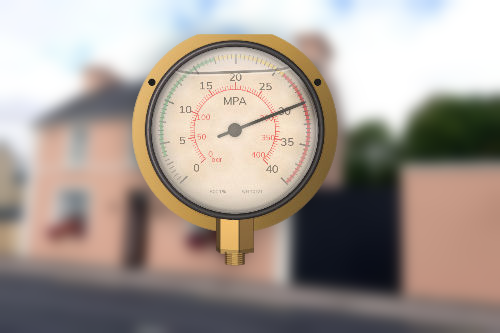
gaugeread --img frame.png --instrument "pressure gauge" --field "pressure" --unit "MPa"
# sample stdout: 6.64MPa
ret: 30MPa
